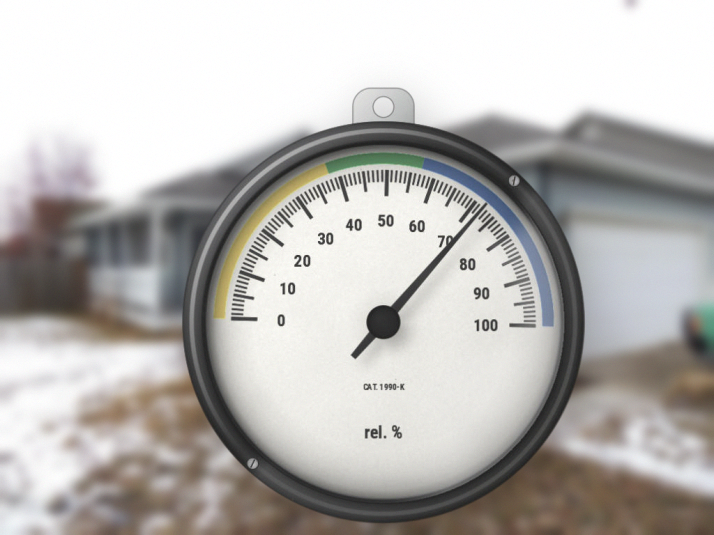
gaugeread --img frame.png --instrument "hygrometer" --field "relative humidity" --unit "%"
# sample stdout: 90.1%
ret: 72%
